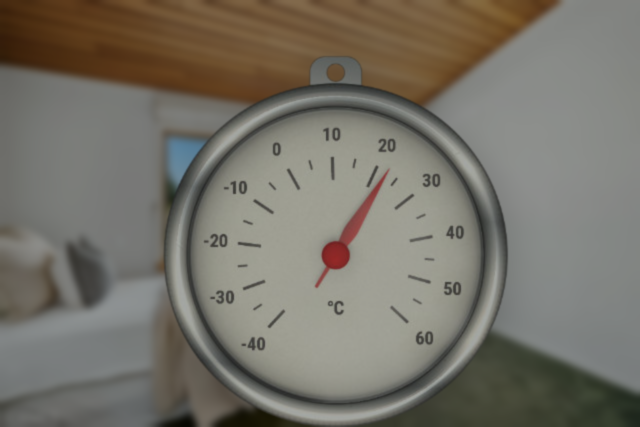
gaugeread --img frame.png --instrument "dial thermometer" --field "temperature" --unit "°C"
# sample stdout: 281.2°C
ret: 22.5°C
